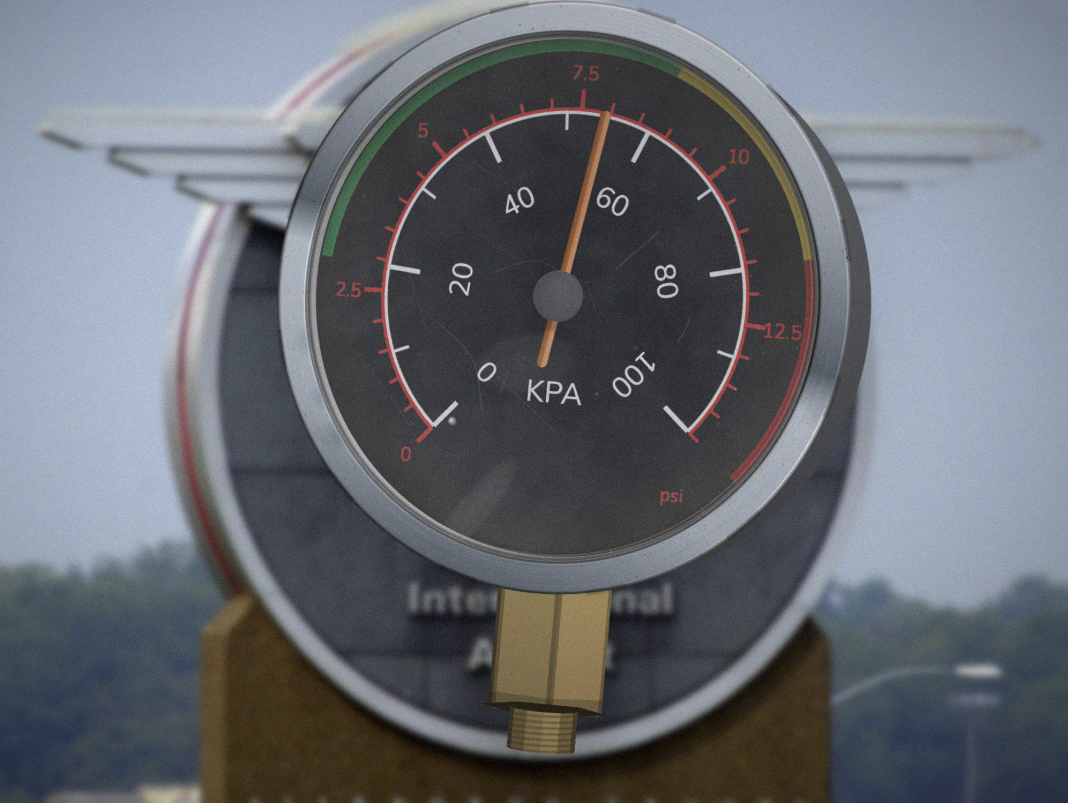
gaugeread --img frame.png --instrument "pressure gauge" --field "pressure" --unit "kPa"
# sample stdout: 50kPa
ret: 55kPa
